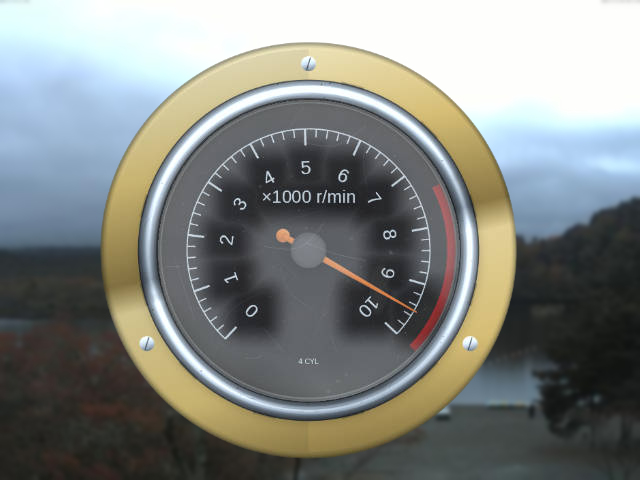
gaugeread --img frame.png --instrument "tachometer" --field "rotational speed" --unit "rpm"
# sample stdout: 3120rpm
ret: 9500rpm
